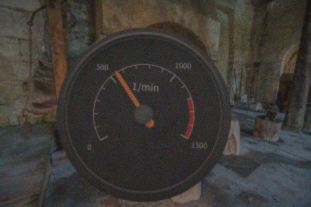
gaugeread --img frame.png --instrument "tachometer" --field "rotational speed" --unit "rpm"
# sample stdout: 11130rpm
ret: 550rpm
